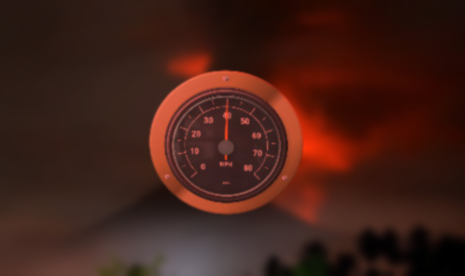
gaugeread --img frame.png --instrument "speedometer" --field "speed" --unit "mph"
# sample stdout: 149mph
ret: 40mph
